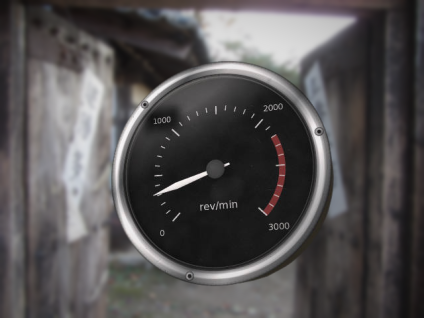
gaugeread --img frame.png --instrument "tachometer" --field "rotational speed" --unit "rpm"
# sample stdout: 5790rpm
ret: 300rpm
